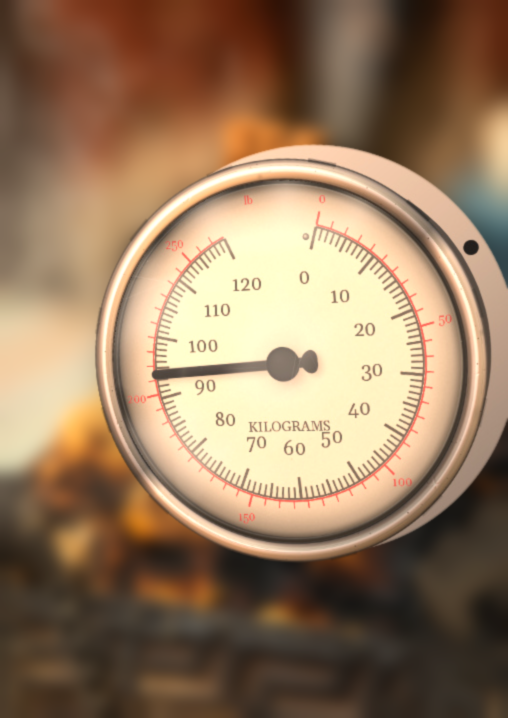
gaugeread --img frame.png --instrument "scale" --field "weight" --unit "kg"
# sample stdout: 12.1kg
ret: 94kg
